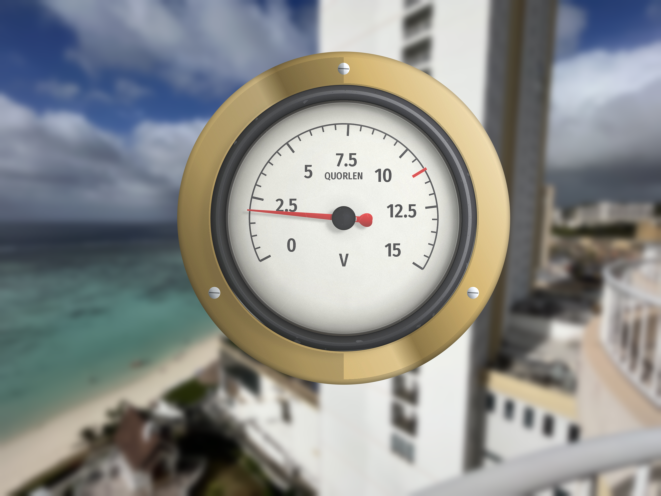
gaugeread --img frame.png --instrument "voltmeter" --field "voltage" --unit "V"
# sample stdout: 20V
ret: 2V
